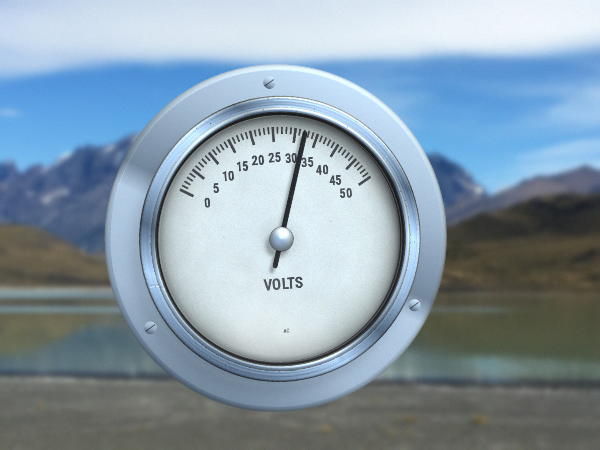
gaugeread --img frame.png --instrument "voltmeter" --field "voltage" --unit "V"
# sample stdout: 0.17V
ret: 32V
